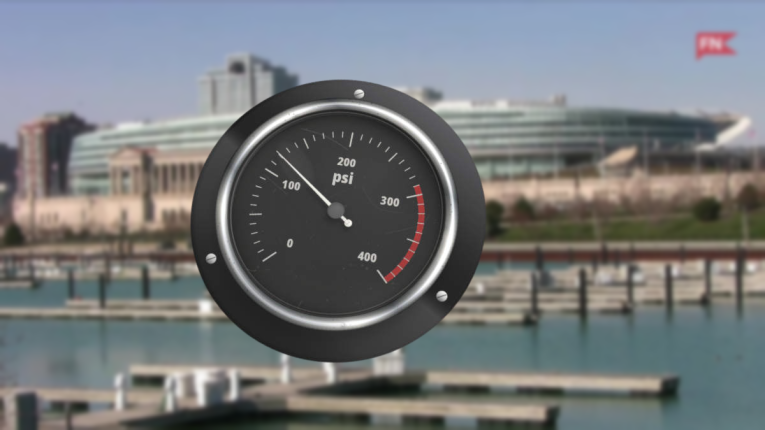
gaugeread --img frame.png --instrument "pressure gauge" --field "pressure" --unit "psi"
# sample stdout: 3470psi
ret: 120psi
